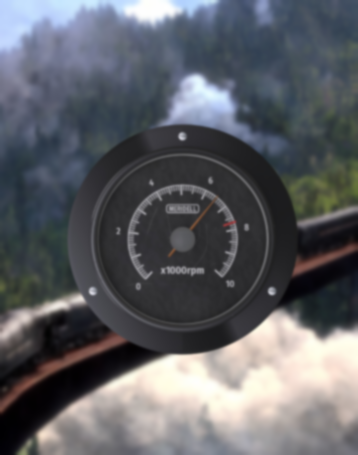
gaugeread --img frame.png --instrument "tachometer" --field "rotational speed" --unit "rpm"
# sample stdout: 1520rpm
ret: 6500rpm
